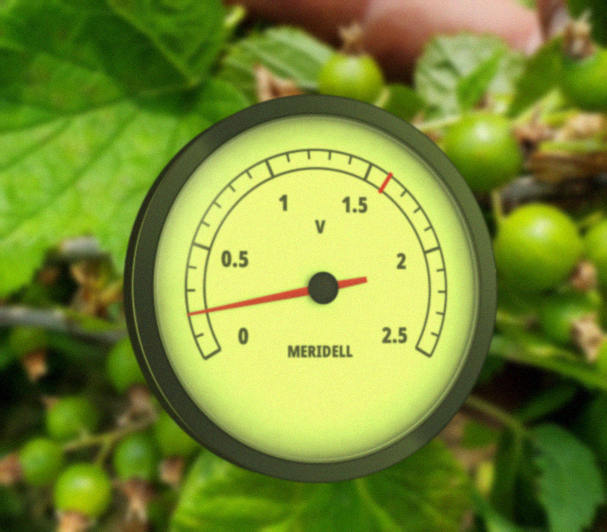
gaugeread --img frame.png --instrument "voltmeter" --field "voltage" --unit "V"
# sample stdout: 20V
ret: 0.2V
